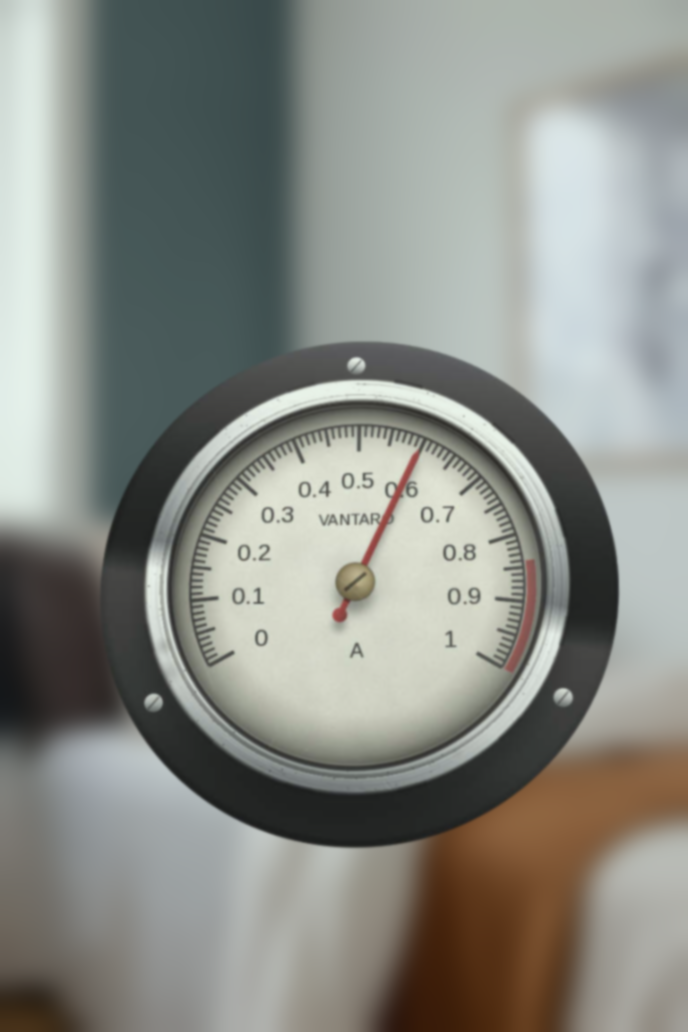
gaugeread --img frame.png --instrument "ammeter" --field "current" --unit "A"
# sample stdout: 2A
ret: 0.6A
